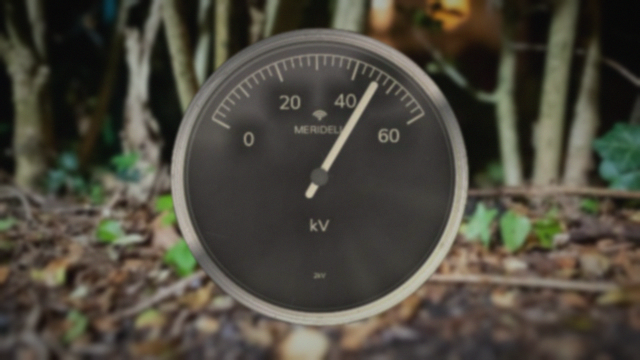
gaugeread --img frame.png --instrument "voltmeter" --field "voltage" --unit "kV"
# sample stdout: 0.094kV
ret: 46kV
